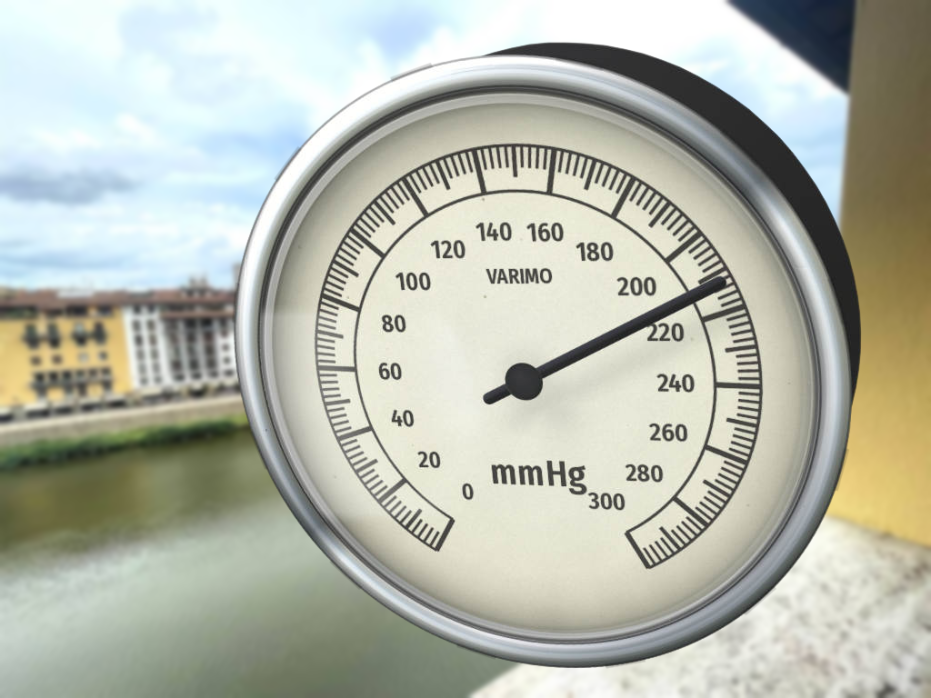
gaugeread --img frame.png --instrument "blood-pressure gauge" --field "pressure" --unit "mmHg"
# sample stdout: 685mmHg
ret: 212mmHg
